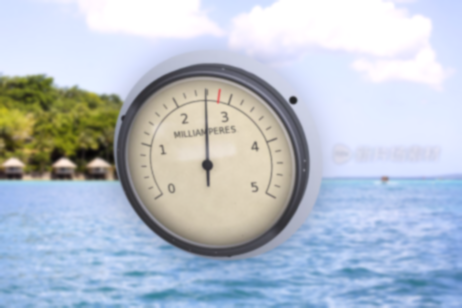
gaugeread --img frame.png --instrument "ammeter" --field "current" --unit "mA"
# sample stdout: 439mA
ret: 2.6mA
